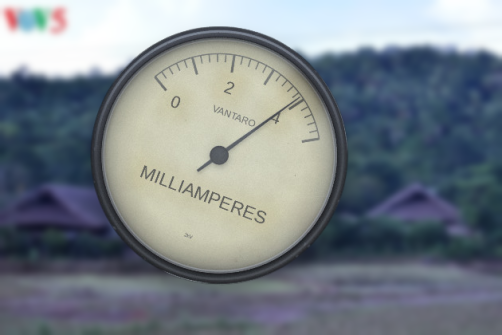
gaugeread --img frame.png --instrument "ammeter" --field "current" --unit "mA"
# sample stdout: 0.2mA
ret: 3.9mA
